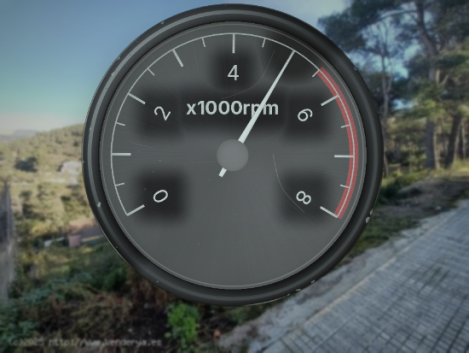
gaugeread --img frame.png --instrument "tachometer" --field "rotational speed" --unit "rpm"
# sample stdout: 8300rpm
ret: 5000rpm
